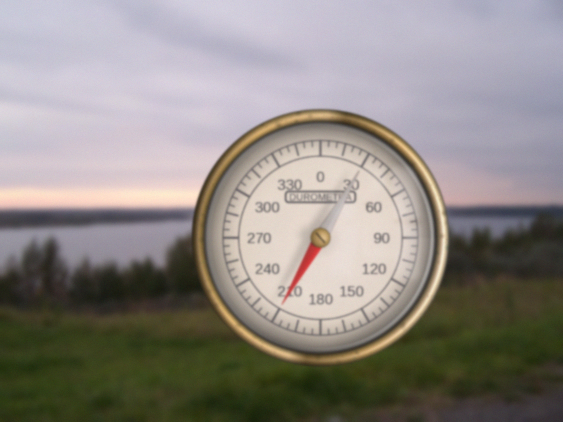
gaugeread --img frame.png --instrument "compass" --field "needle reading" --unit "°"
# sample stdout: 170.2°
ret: 210°
